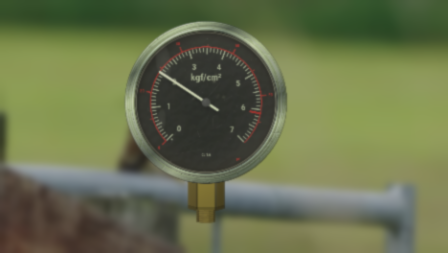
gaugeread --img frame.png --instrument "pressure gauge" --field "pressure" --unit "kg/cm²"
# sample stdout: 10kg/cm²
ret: 2kg/cm²
